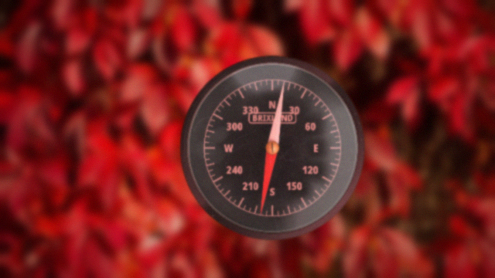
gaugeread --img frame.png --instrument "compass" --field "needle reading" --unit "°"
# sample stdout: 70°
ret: 190°
